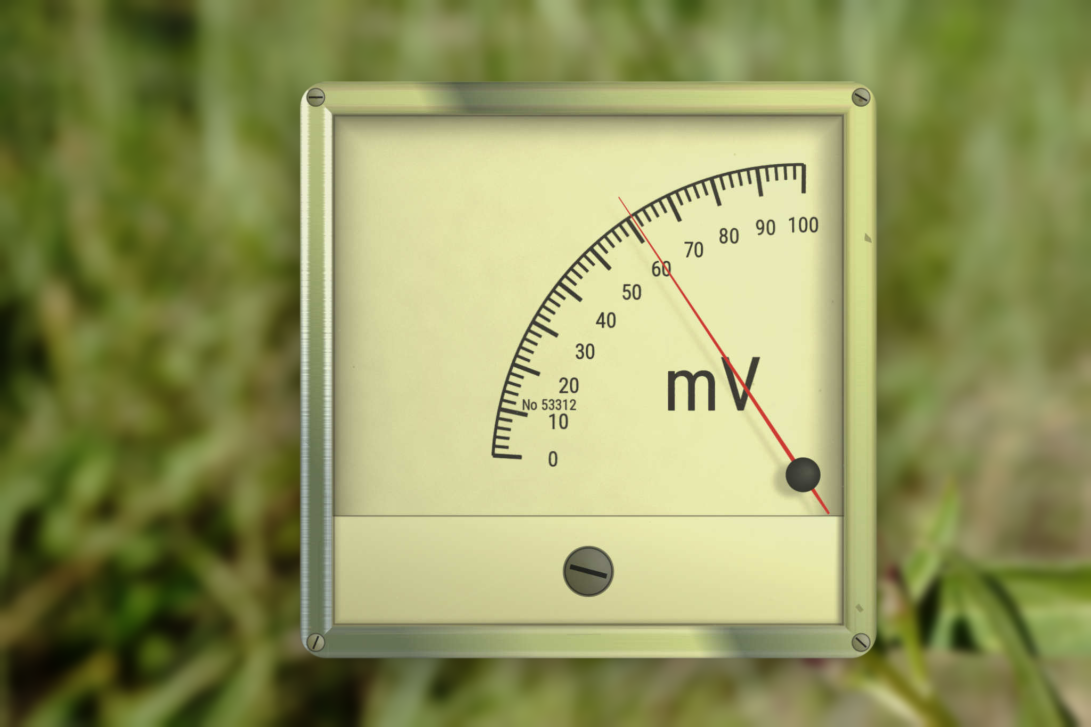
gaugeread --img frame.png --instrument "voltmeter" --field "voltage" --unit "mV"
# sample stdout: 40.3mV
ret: 61mV
